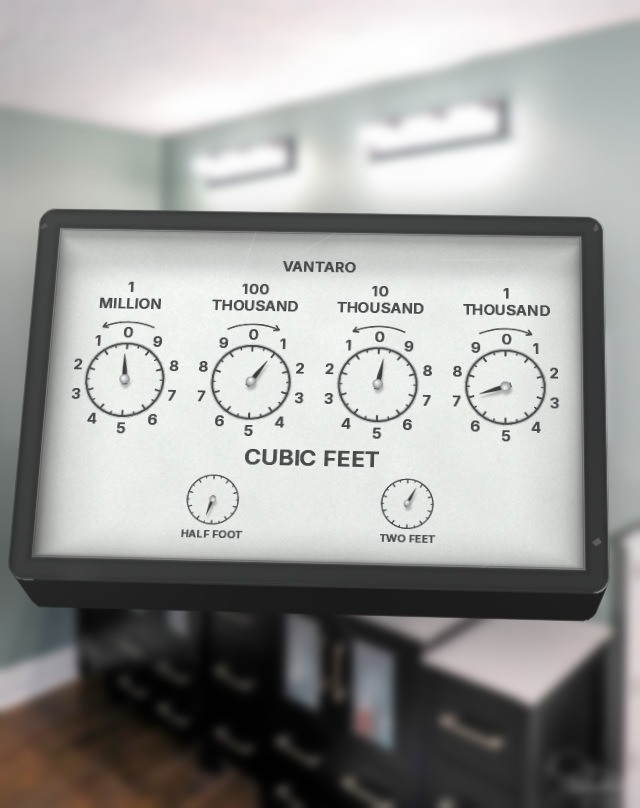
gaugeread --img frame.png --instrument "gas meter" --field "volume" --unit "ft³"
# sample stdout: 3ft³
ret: 9700ft³
